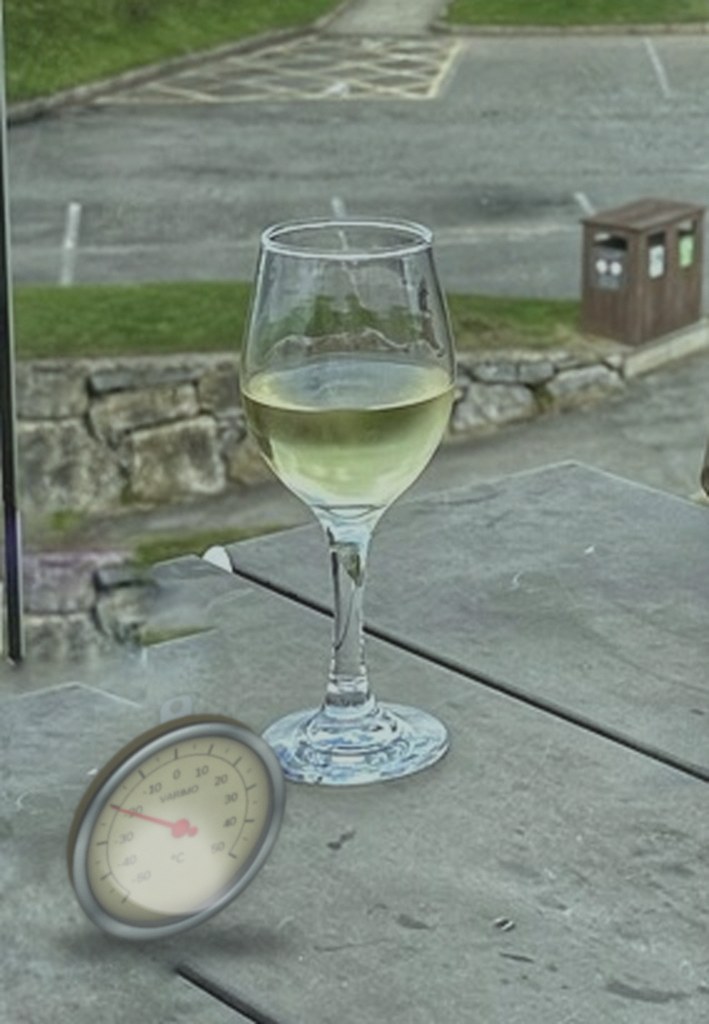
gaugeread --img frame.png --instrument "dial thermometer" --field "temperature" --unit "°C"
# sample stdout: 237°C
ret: -20°C
